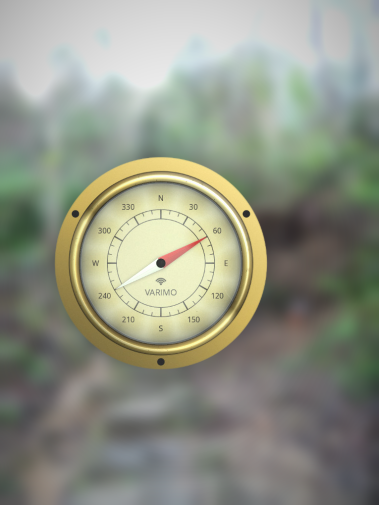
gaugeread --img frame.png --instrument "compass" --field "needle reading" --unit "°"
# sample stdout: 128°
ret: 60°
